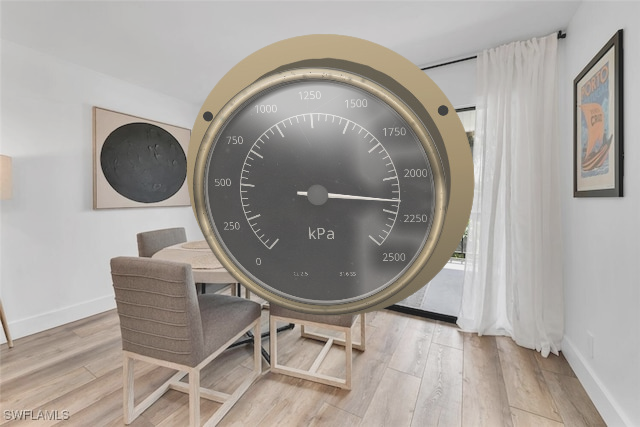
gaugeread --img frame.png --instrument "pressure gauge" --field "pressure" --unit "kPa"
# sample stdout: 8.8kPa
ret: 2150kPa
